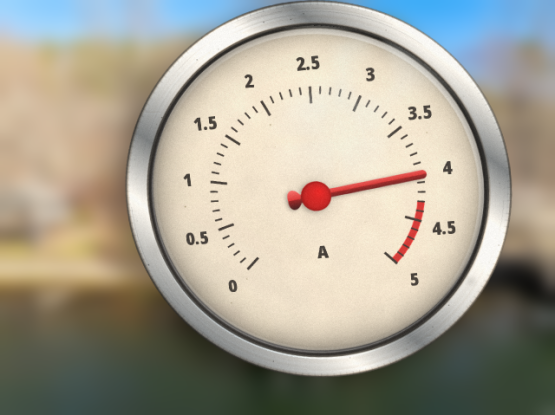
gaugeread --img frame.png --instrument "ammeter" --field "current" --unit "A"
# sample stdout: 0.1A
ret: 4A
